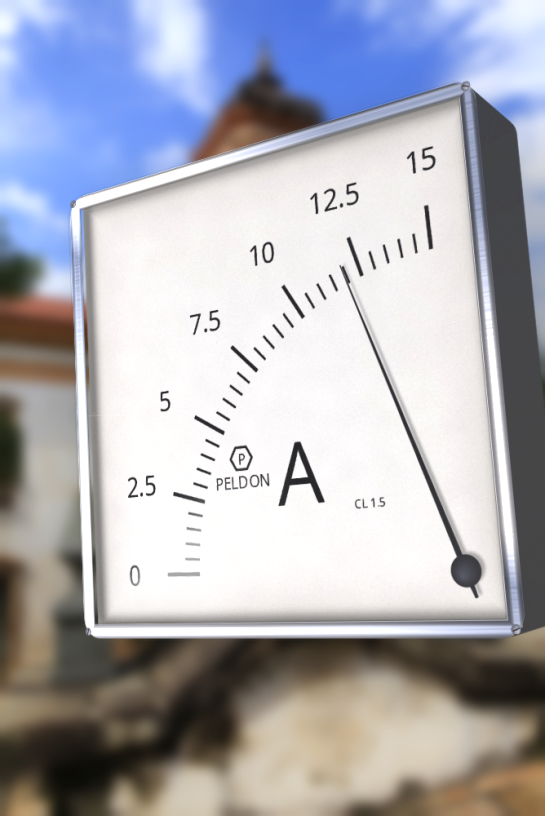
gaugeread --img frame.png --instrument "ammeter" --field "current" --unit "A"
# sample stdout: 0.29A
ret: 12A
